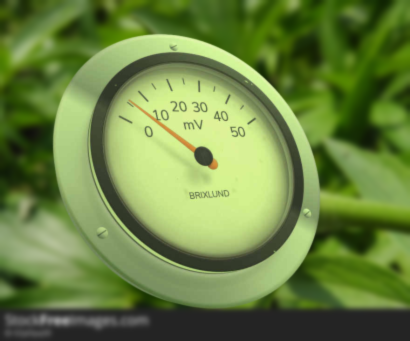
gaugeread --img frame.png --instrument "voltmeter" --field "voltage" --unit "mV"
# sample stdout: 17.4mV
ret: 5mV
